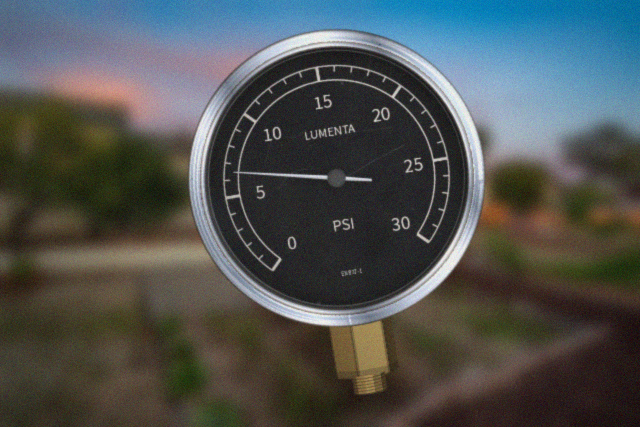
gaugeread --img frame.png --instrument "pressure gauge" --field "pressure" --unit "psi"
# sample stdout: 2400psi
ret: 6.5psi
